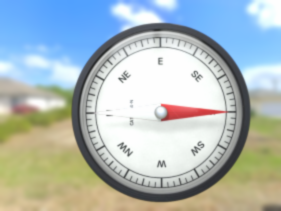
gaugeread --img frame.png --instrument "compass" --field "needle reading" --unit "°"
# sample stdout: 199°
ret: 180°
